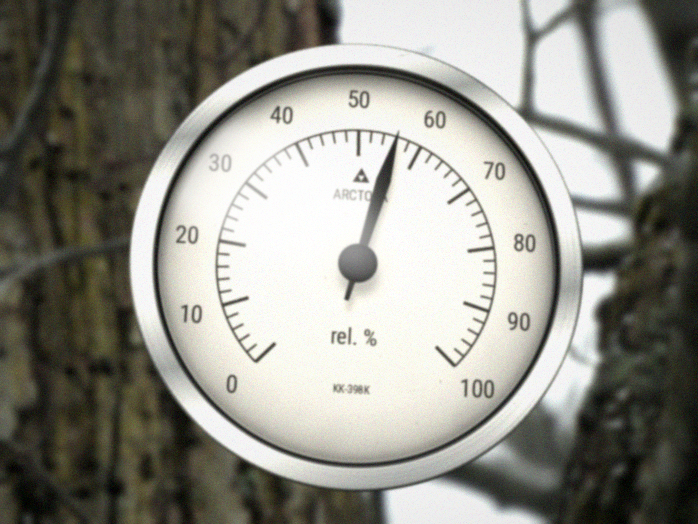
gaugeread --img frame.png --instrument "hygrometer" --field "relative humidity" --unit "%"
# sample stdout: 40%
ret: 56%
